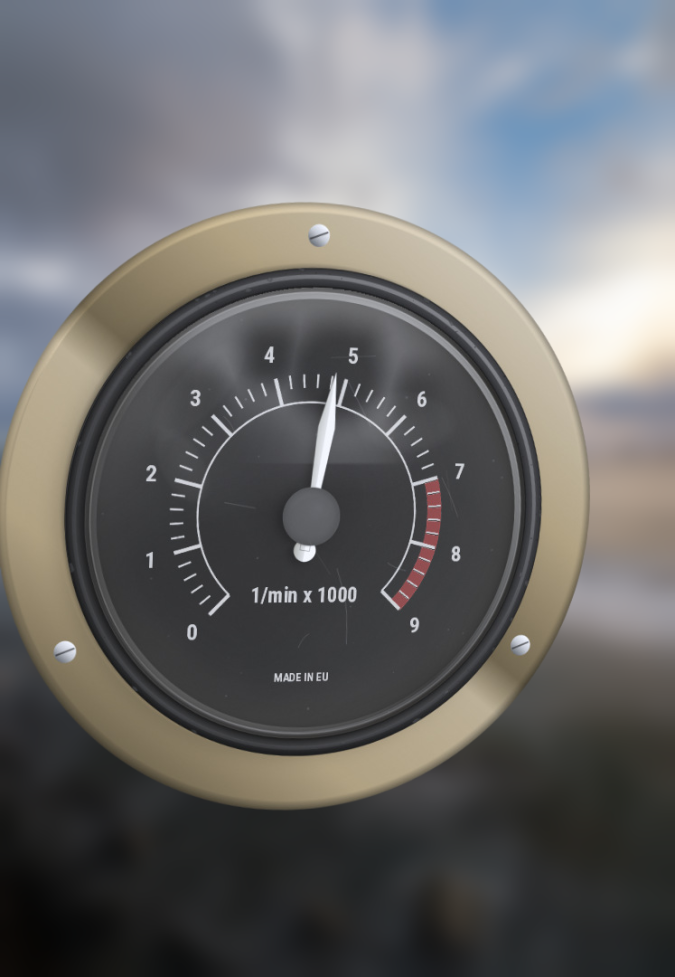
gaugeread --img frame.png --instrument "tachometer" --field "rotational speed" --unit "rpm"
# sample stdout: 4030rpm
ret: 4800rpm
